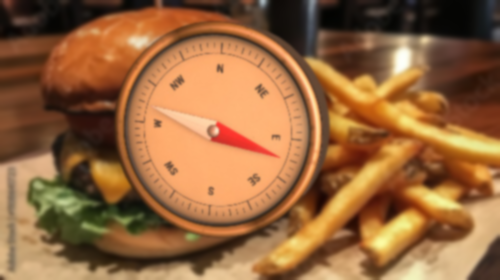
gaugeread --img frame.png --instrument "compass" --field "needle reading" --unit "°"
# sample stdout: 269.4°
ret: 105°
